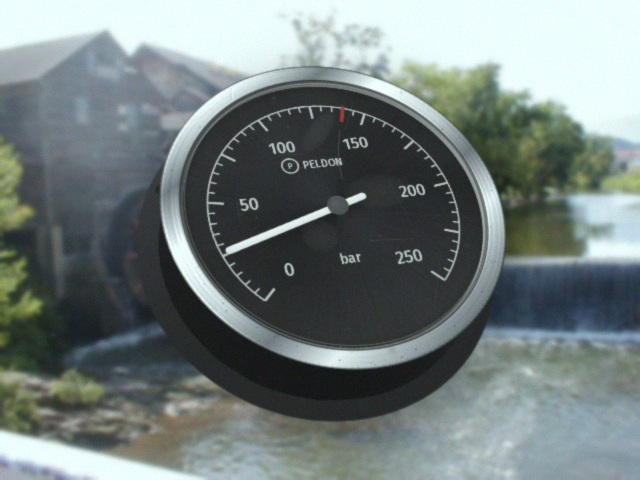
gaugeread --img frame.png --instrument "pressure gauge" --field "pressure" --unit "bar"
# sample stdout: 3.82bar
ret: 25bar
